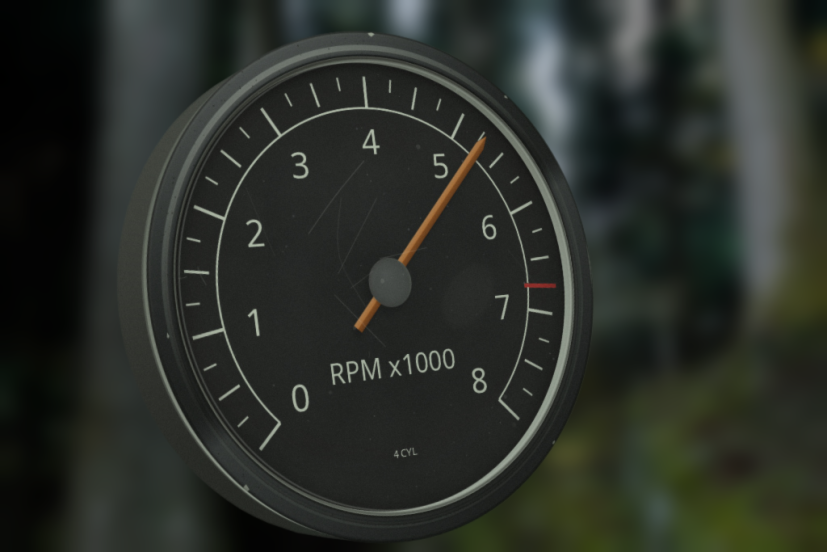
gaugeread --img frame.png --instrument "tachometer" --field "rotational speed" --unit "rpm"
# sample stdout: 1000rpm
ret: 5250rpm
